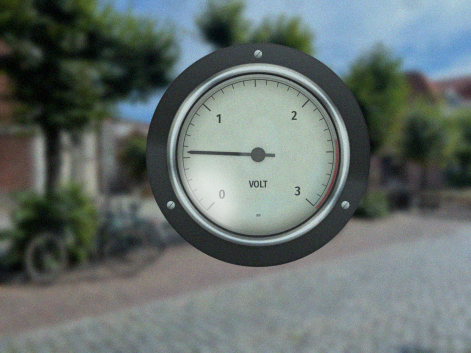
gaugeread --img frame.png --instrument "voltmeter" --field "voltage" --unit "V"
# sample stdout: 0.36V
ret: 0.55V
